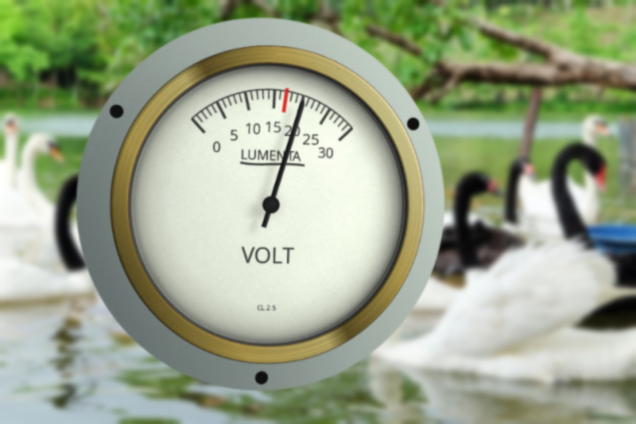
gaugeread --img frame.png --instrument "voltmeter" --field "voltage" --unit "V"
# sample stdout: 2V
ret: 20V
